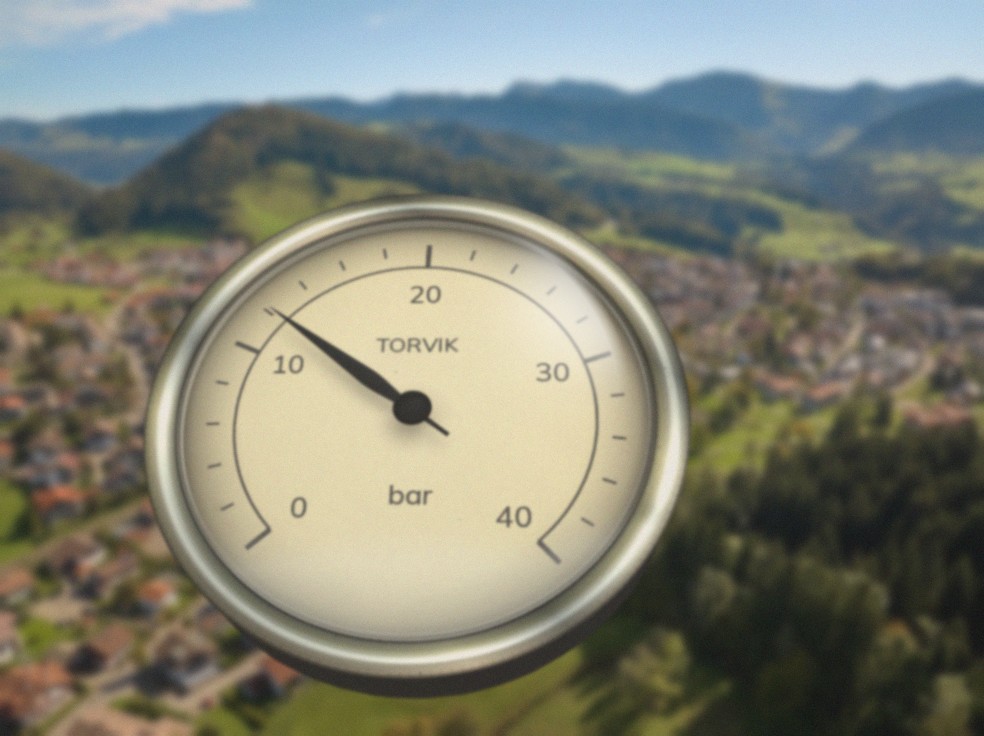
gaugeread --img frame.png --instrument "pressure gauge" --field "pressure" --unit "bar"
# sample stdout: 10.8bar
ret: 12bar
